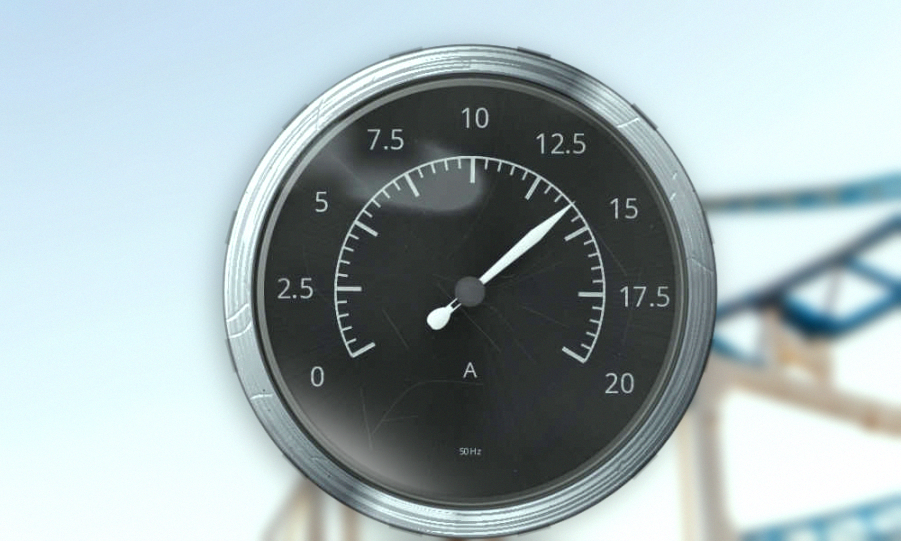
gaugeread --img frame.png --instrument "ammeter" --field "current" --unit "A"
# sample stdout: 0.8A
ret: 14A
